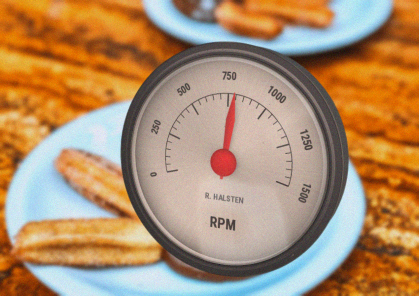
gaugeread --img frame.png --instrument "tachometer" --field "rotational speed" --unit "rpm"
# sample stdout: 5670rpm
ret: 800rpm
